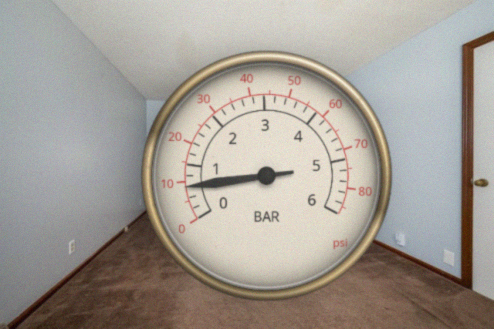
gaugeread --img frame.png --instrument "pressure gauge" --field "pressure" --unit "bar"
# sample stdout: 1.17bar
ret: 0.6bar
